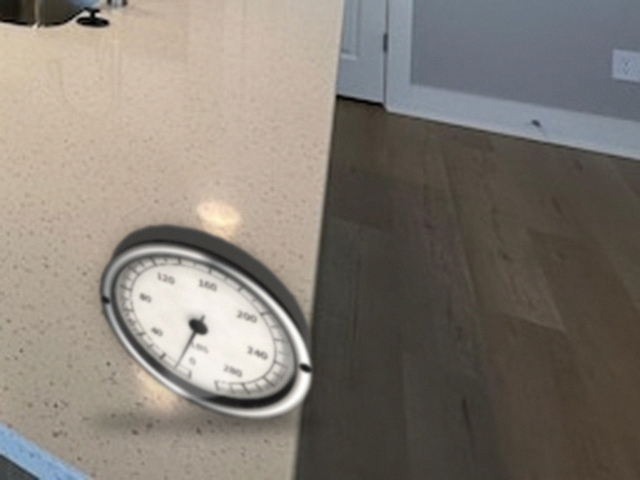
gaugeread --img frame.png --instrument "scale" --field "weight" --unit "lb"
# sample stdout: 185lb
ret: 10lb
